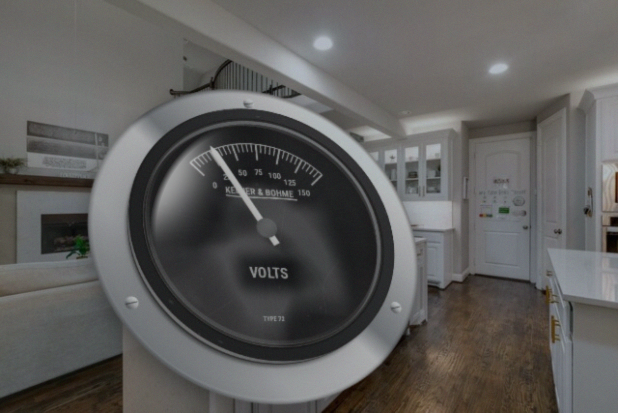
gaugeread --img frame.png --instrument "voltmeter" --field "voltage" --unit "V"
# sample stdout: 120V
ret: 25V
